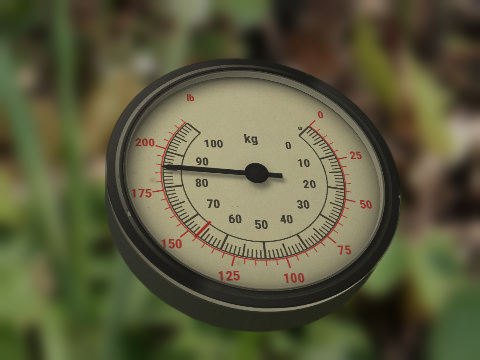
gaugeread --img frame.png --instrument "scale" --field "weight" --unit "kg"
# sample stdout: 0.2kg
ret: 85kg
